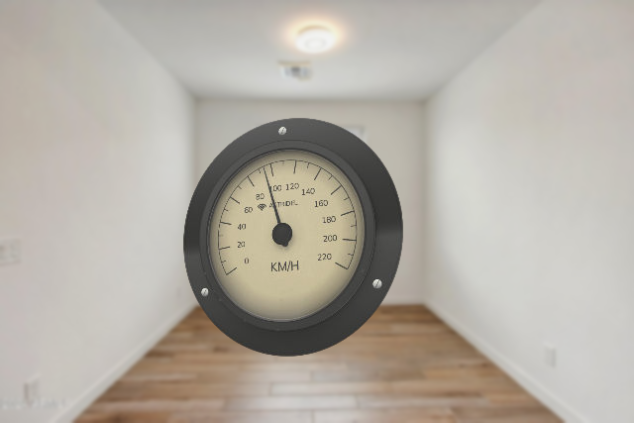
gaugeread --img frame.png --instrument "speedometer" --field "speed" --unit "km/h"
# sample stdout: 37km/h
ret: 95km/h
